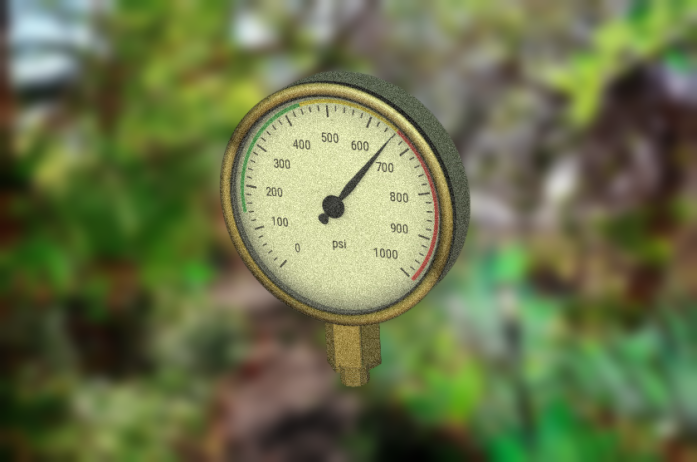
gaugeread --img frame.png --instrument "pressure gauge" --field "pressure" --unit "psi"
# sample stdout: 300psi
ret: 660psi
